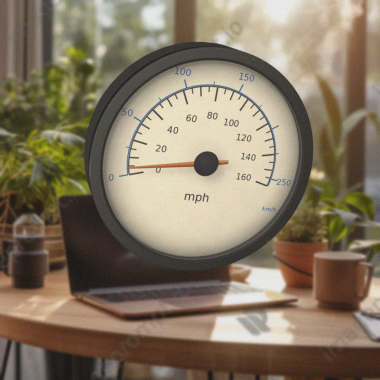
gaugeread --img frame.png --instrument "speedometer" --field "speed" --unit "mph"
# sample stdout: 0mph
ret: 5mph
